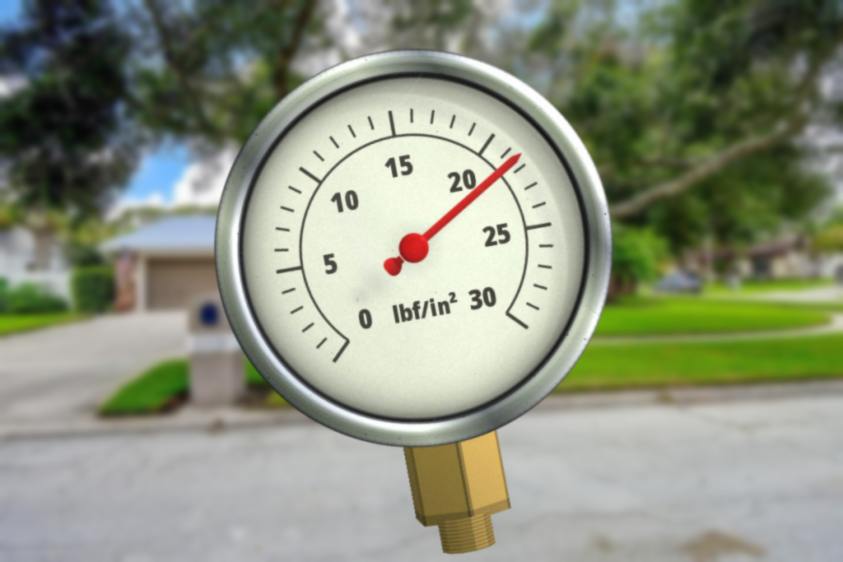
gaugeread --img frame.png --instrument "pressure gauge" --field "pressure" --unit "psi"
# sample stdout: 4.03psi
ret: 21.5psi
